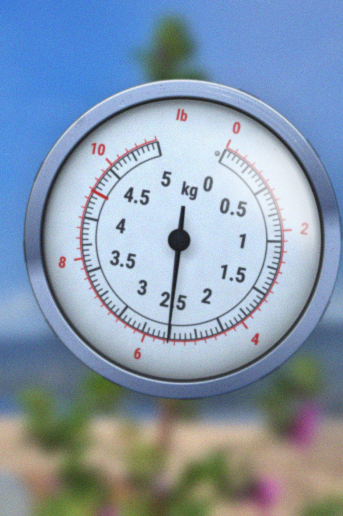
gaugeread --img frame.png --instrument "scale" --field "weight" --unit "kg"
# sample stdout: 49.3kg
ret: 2.5kg
